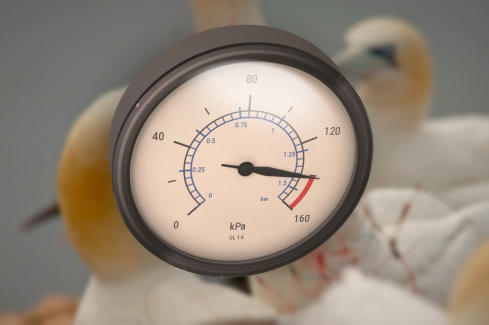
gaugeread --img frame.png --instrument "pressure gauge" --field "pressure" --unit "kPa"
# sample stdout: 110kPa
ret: 140kPa
